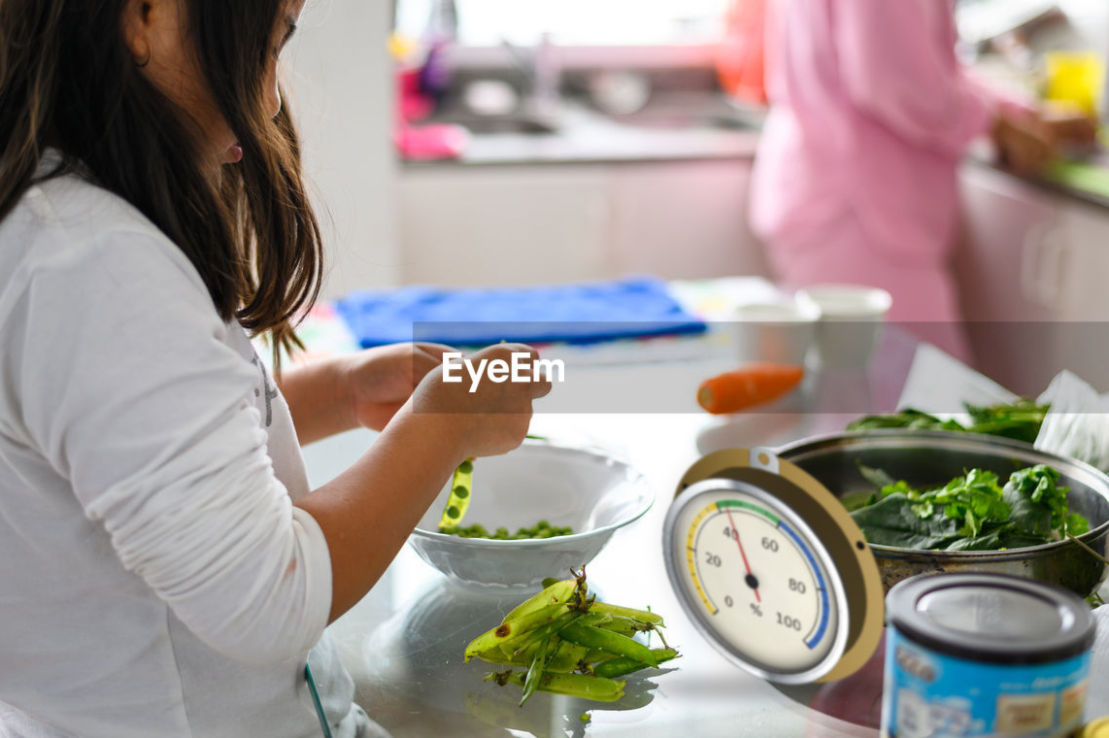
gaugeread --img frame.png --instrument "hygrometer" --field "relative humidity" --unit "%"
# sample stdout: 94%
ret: 44%
